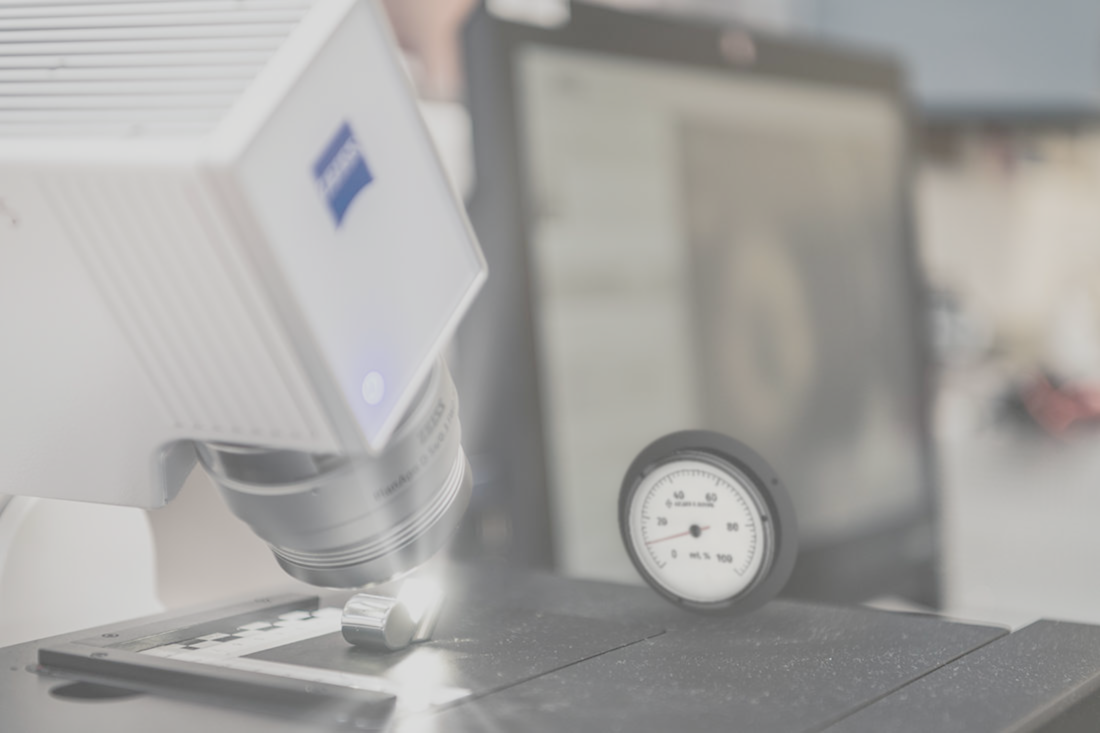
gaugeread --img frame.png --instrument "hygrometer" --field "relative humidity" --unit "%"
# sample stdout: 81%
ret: 10%
